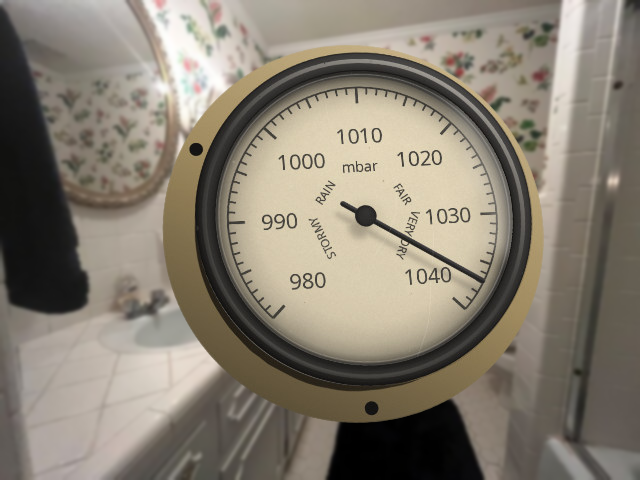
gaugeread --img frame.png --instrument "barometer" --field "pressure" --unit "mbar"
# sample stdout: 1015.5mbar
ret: 1037mbar
